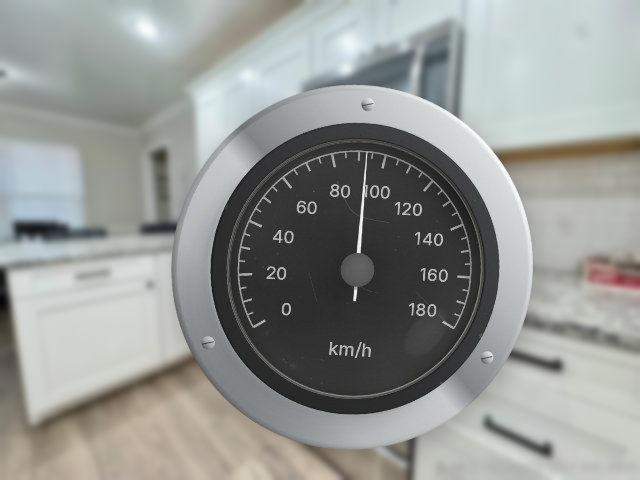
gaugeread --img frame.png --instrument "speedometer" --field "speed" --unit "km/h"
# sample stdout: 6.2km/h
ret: 92.5km/h
